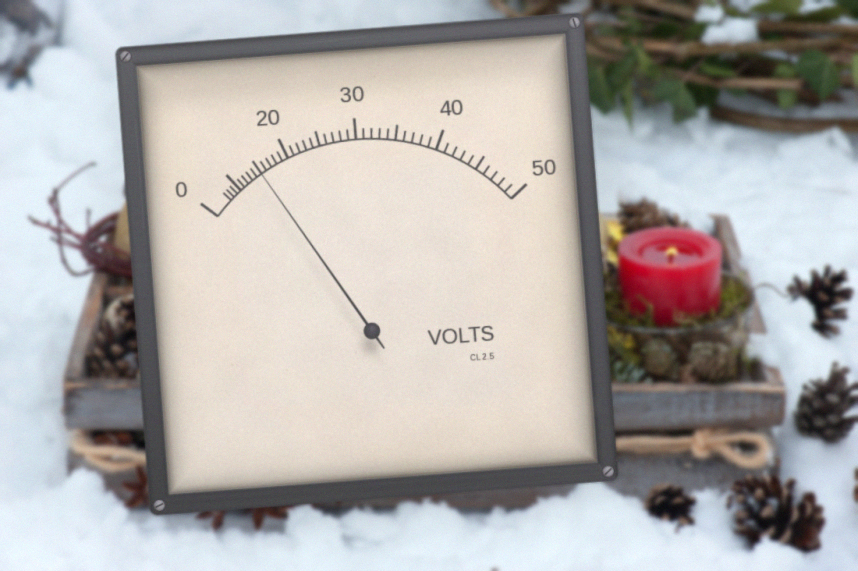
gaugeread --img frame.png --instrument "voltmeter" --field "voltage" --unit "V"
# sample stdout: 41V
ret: 15V
